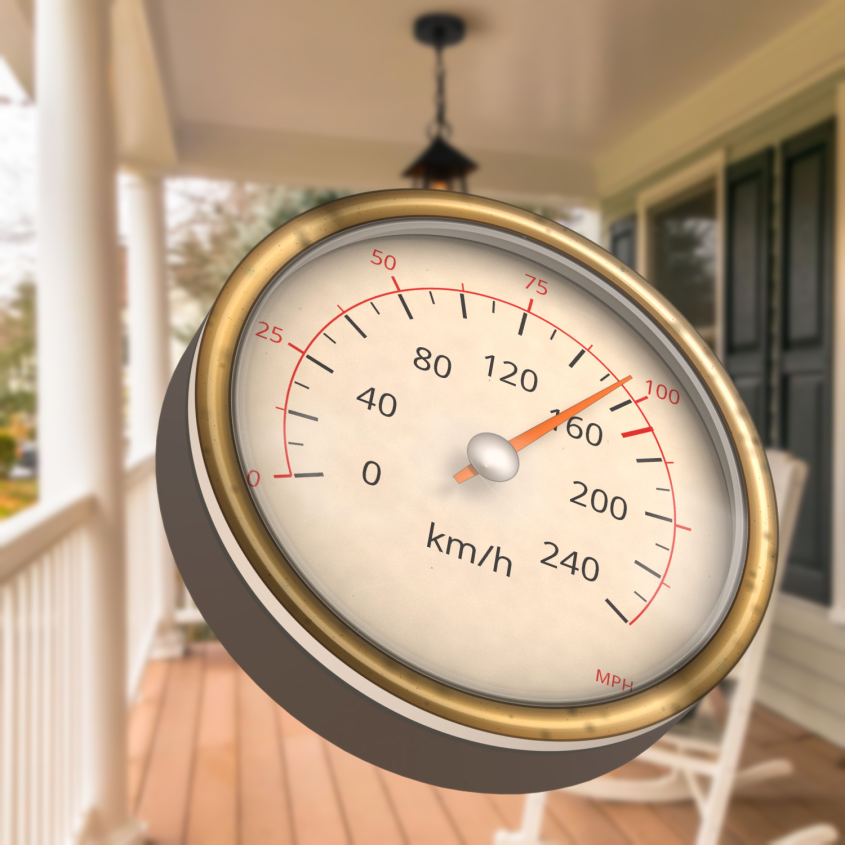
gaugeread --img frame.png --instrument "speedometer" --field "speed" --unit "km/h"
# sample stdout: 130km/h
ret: 155km/h
